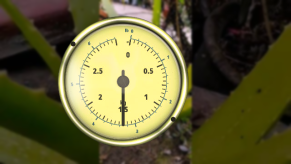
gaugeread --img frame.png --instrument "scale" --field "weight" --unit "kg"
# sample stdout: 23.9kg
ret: 1.5kg
